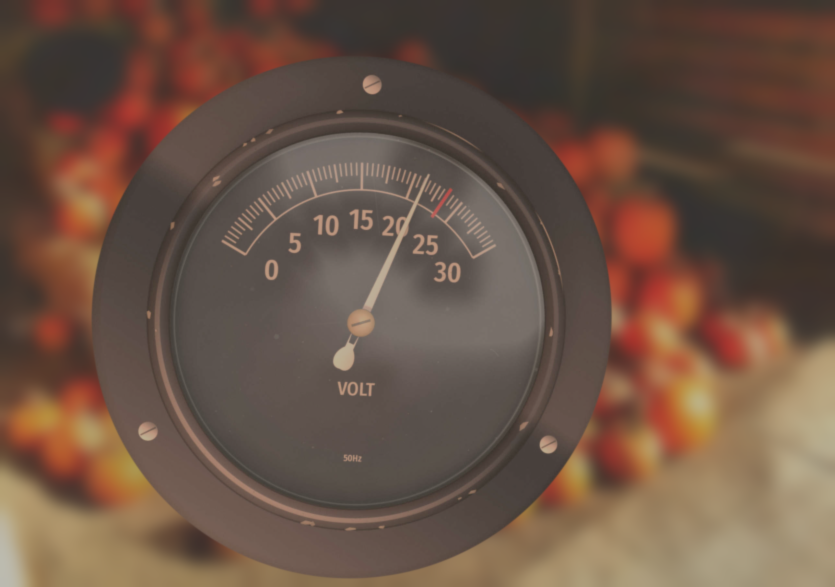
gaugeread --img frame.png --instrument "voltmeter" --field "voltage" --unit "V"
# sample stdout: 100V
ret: 21V
